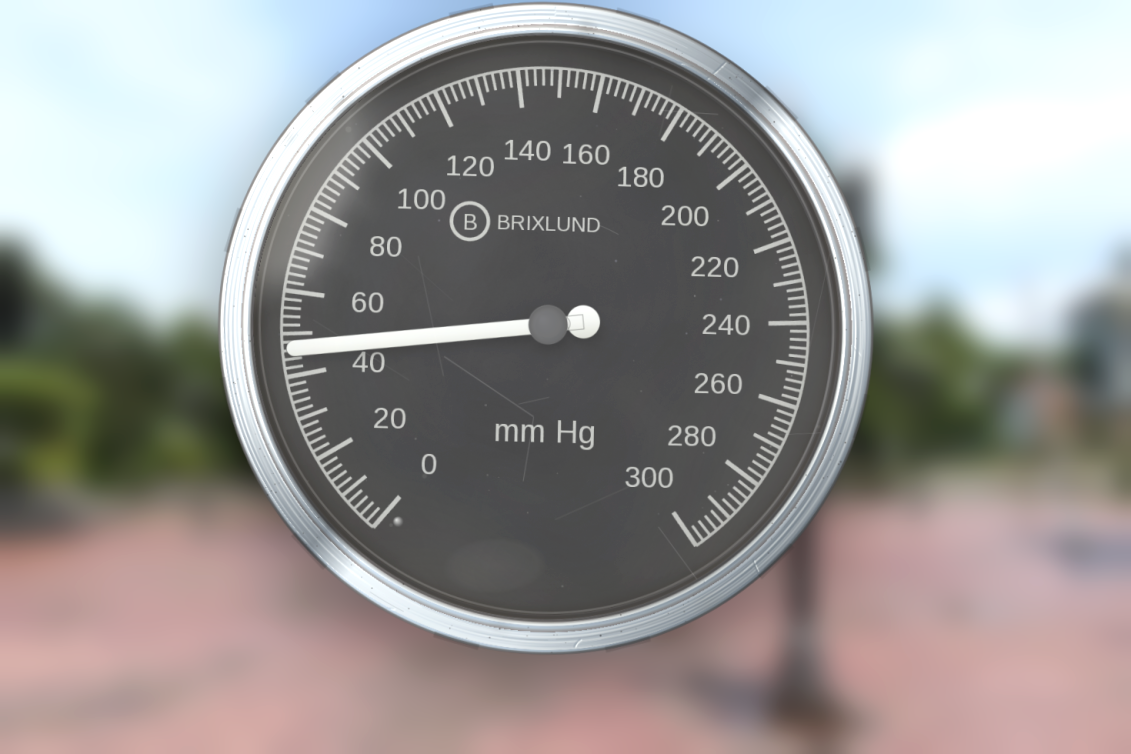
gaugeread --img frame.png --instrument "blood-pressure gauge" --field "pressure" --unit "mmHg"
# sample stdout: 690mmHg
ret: 46mmHg
